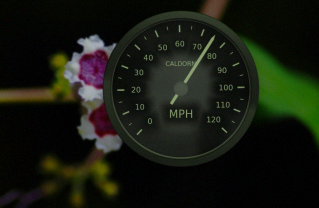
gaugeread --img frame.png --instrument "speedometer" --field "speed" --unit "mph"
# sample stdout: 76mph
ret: 75mph
